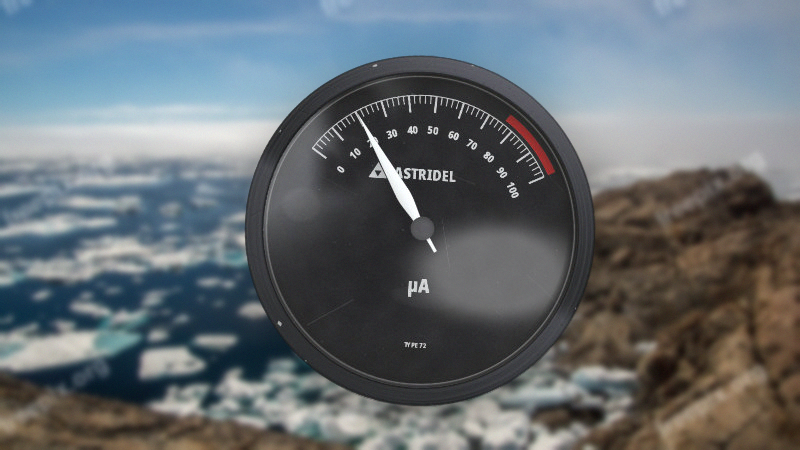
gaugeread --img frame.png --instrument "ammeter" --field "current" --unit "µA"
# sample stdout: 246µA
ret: 20µA
